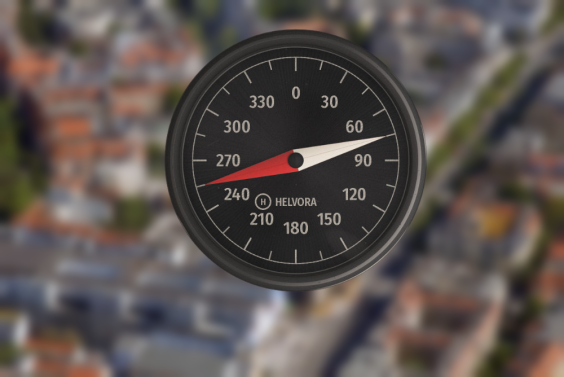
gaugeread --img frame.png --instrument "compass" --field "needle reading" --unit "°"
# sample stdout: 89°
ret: 255°
